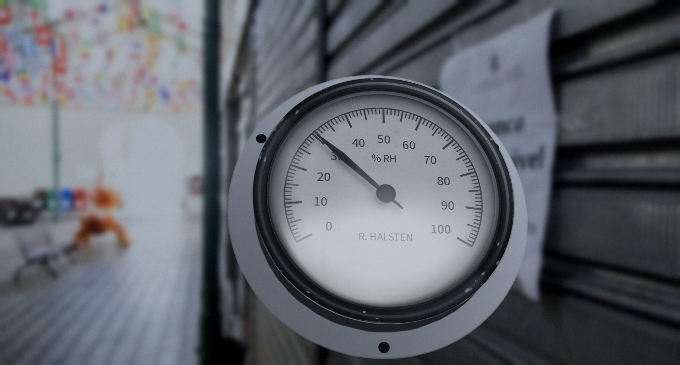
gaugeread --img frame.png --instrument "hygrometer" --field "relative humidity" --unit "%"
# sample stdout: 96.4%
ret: 30%
